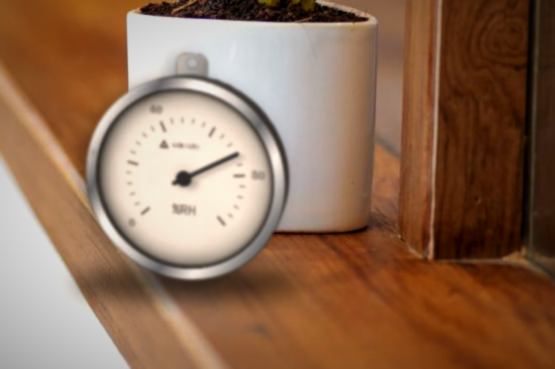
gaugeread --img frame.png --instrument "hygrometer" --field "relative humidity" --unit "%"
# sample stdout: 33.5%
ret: 72%
